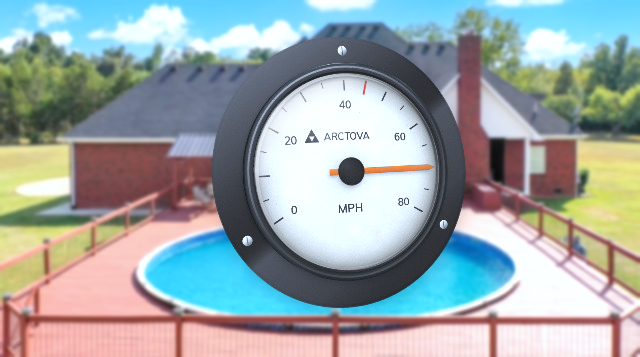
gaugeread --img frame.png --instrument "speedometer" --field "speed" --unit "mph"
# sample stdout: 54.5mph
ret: 70mph
